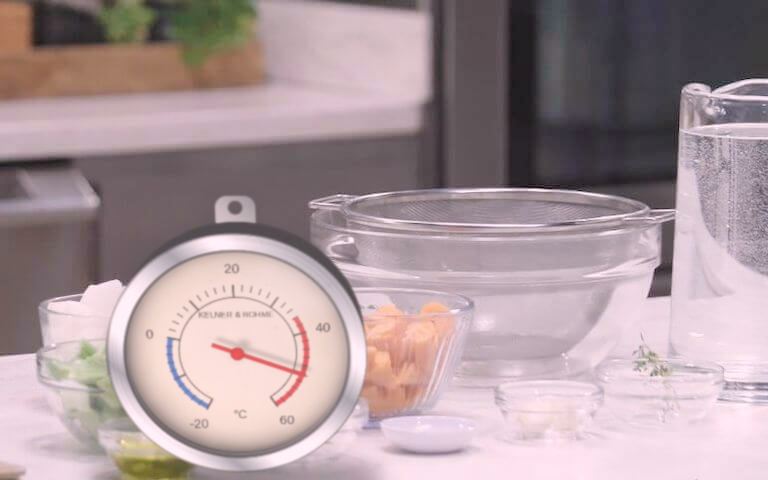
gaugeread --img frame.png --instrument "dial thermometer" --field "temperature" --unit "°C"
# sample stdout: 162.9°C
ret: 50°C
